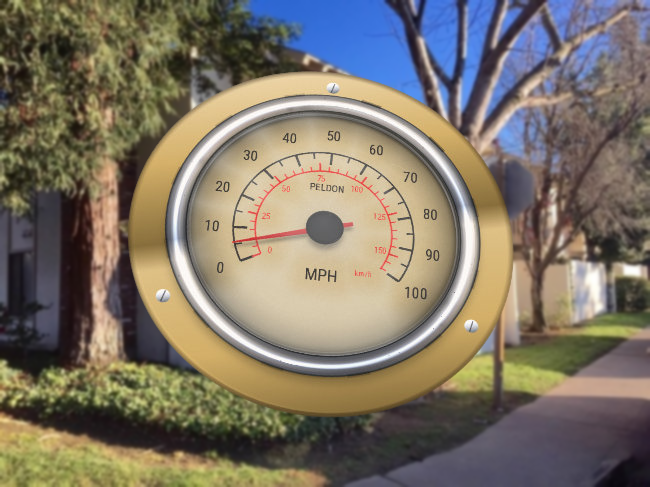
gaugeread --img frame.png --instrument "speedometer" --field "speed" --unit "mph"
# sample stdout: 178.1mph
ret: 5mph
